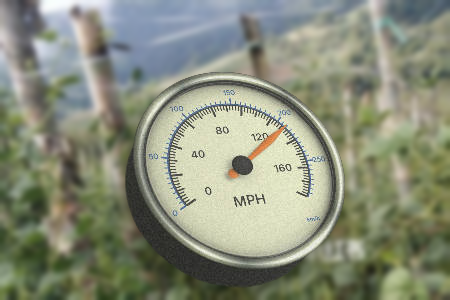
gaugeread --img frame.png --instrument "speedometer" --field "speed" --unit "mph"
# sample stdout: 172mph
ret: 130mph
